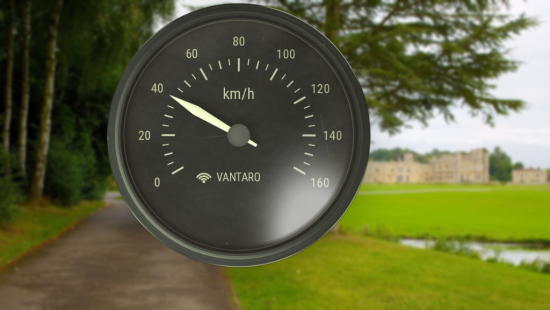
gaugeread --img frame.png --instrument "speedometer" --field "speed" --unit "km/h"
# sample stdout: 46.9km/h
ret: 40km/h
